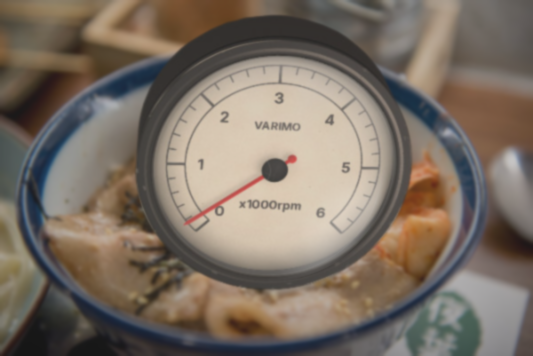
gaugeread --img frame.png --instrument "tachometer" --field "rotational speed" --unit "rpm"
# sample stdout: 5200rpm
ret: 200rpm
